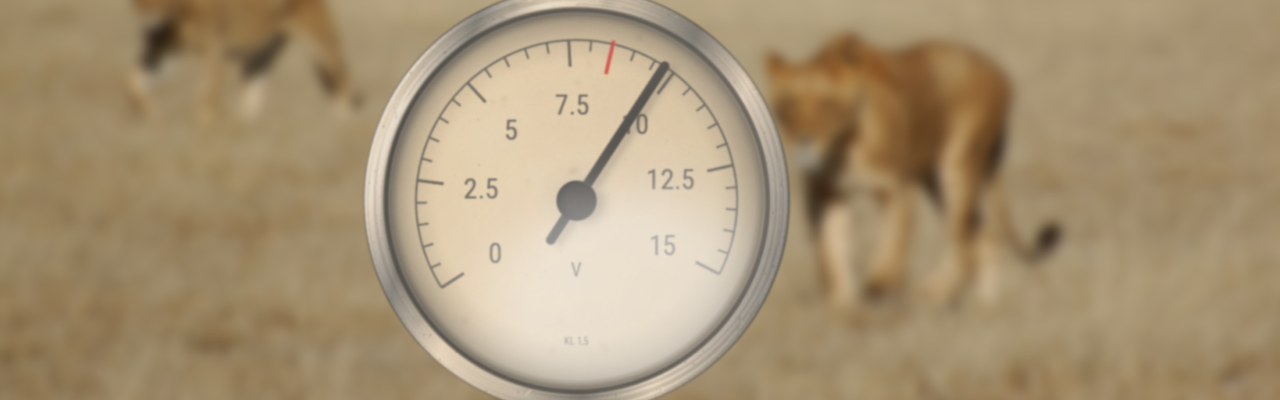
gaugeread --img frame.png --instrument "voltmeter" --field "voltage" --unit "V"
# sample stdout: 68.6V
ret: 9.75V
